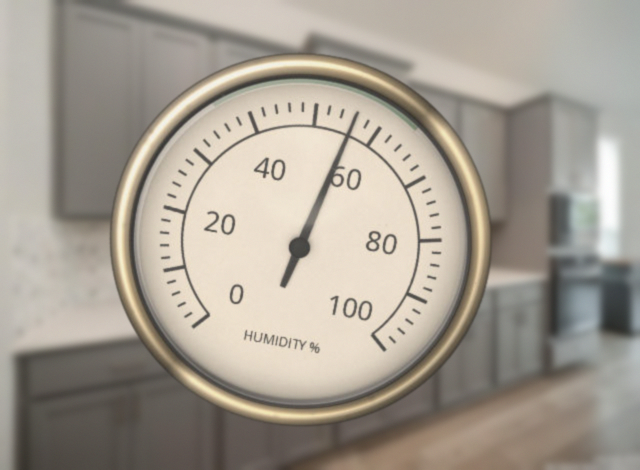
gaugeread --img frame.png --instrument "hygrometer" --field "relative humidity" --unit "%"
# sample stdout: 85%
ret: 56%
